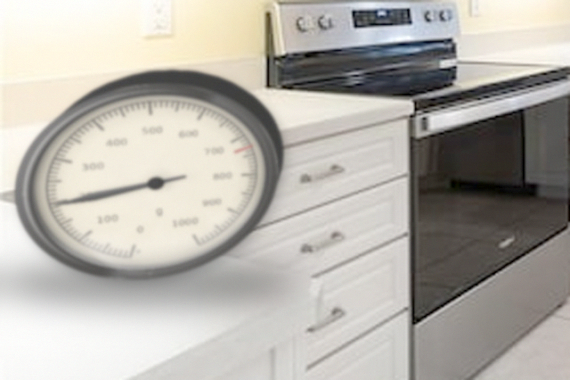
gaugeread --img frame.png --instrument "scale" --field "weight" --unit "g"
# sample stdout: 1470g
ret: 200g
